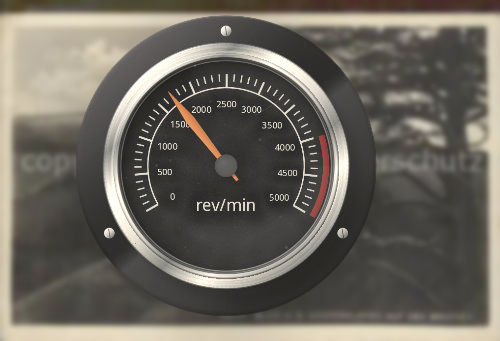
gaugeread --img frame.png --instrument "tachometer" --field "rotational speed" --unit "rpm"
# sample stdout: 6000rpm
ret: 1700rpm
